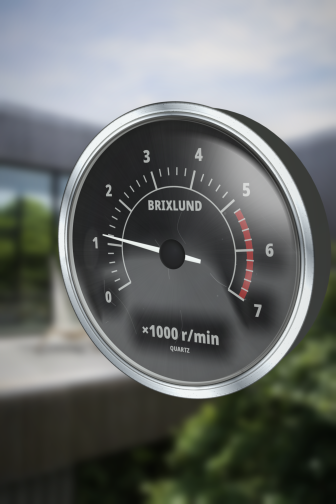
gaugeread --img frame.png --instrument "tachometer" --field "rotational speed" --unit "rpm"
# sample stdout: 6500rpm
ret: 1200rpm
